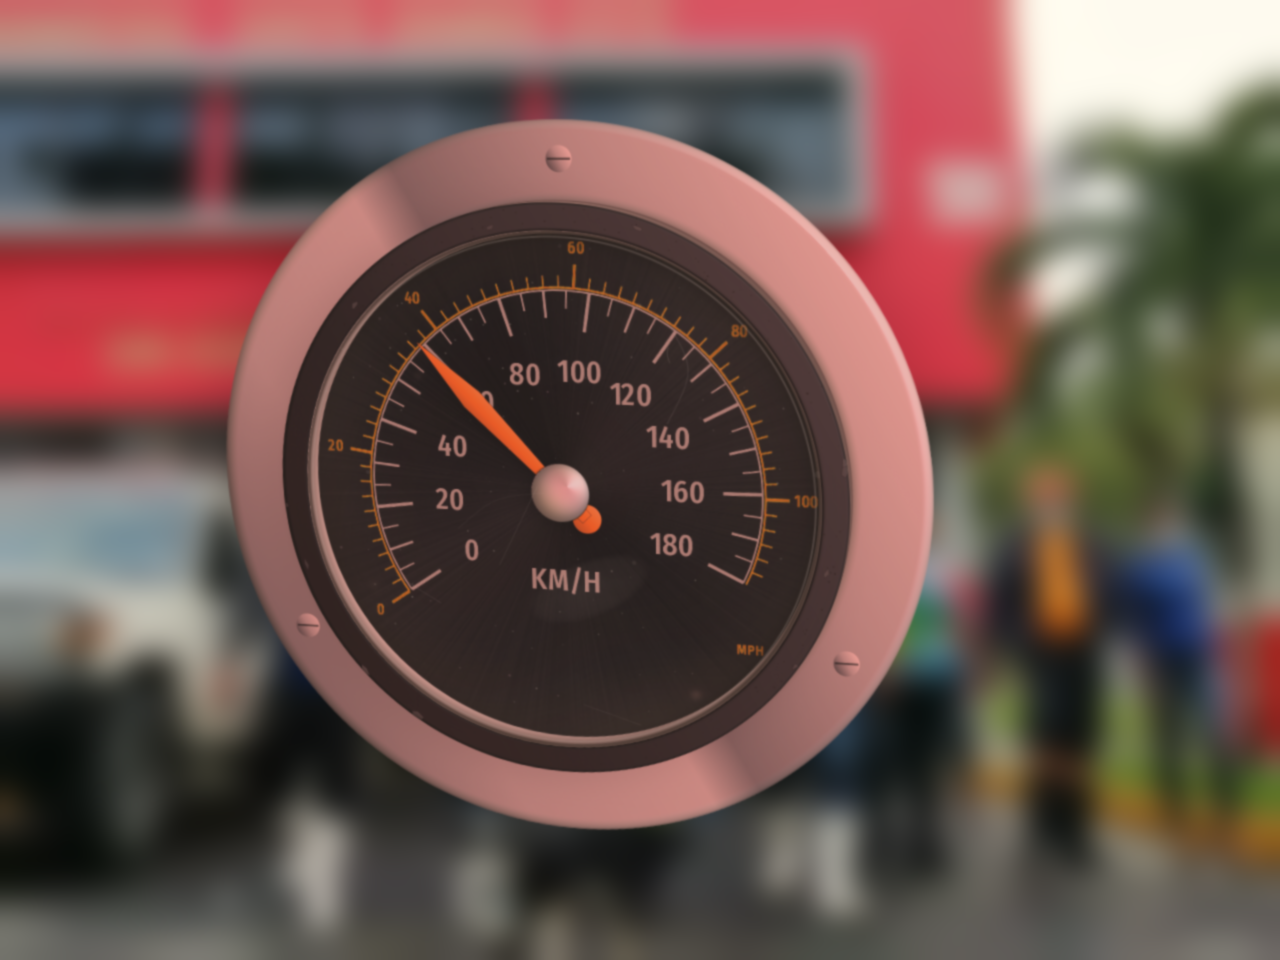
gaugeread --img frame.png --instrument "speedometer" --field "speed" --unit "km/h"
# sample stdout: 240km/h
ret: 60km/h
